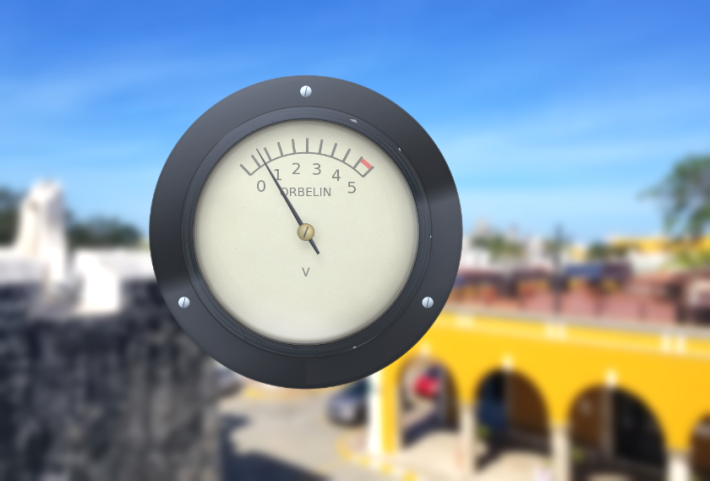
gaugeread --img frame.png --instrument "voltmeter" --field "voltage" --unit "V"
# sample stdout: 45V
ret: 0.75V
